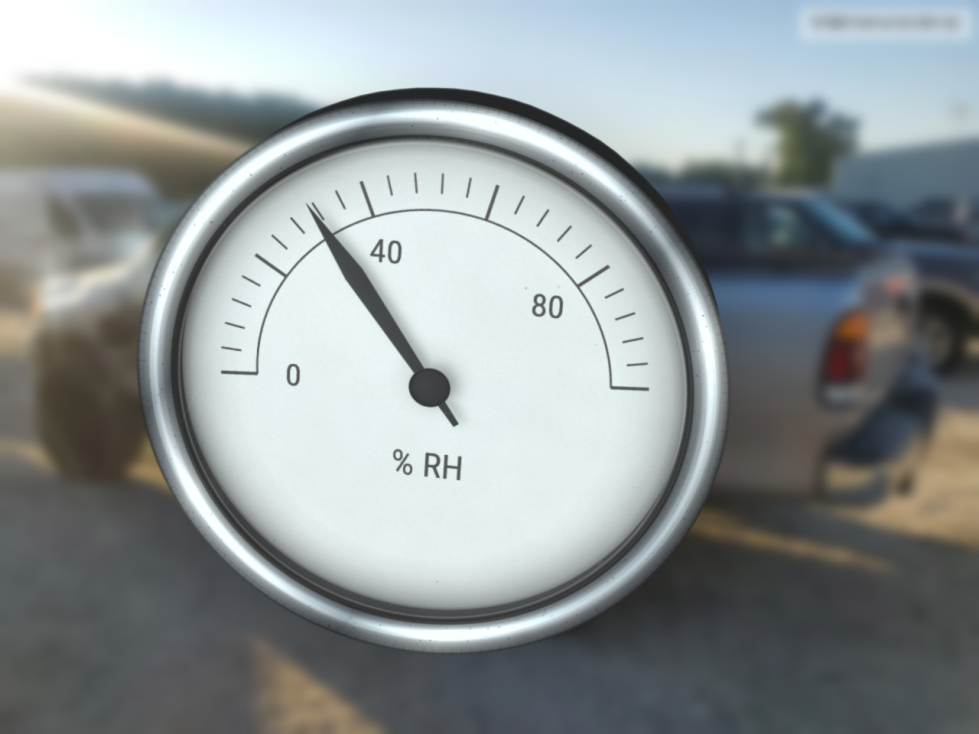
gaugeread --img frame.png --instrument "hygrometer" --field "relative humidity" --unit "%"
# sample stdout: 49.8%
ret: 32%
